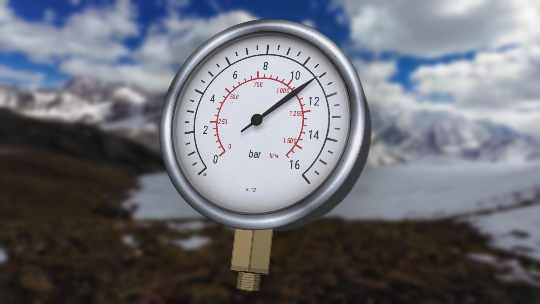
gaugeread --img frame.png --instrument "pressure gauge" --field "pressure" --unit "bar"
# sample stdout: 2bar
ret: 11bar
